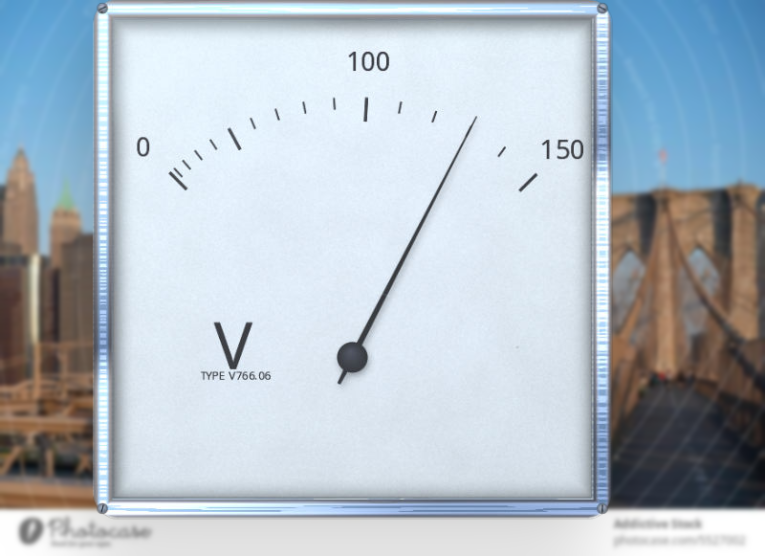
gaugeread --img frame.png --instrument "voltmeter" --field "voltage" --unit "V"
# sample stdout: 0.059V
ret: 130V
